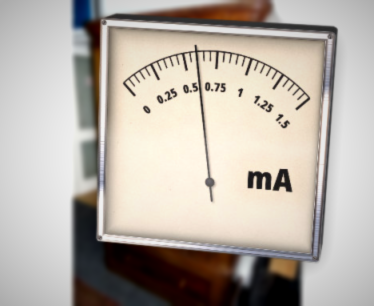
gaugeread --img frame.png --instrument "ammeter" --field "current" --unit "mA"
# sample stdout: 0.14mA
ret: 0.6mA
